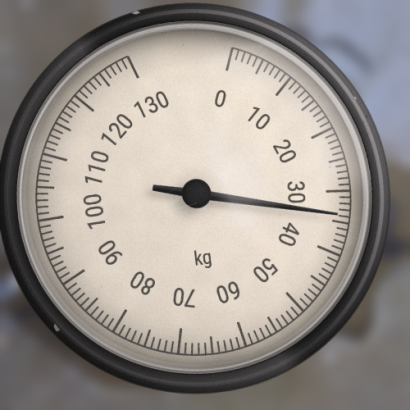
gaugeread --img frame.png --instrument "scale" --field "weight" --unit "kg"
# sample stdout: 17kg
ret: 34kg
